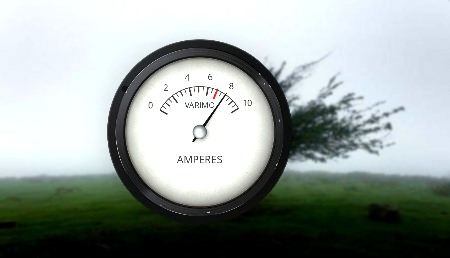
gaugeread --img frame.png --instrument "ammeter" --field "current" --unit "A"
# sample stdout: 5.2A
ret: 8A
